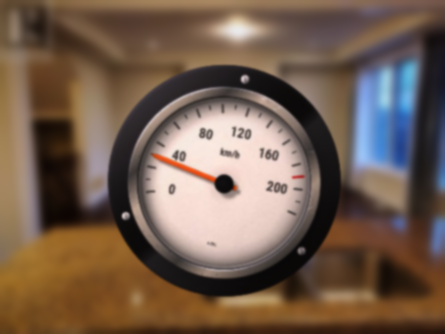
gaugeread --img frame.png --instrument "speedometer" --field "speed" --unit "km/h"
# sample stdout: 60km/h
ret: 30km/h
